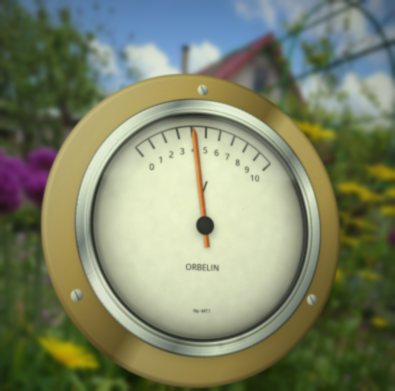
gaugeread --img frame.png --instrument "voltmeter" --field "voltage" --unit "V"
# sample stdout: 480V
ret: 4V
